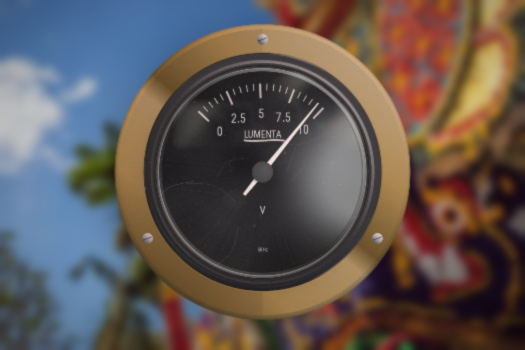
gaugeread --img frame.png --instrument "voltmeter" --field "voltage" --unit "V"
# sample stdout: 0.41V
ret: 9.5V
